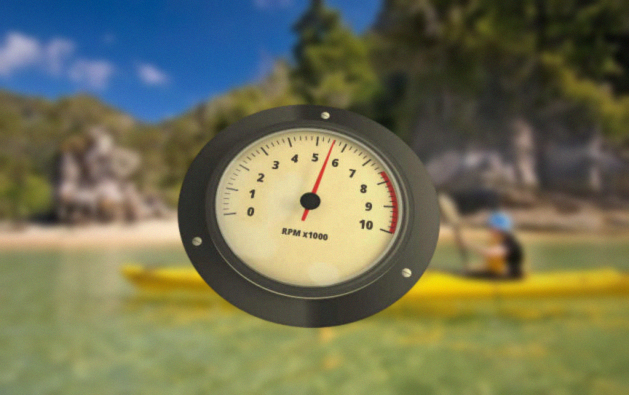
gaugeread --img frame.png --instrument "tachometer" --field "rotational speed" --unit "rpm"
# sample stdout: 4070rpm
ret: 5600rpm
